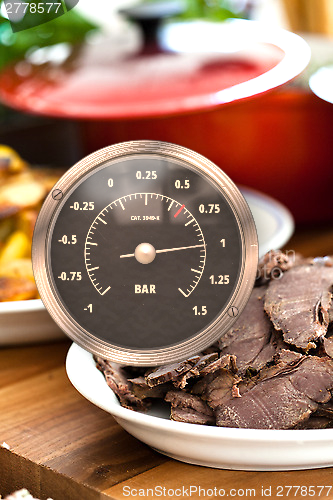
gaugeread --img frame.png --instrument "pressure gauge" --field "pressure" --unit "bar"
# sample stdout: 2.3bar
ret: 1bar
